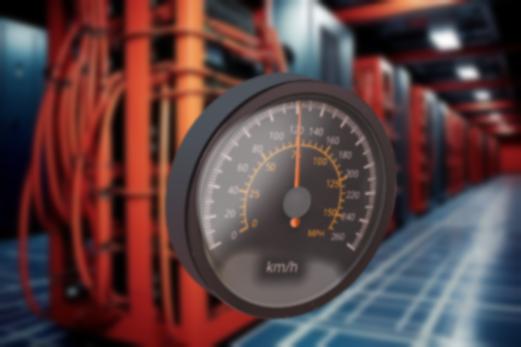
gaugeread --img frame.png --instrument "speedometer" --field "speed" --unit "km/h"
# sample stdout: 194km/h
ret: 120km/h
